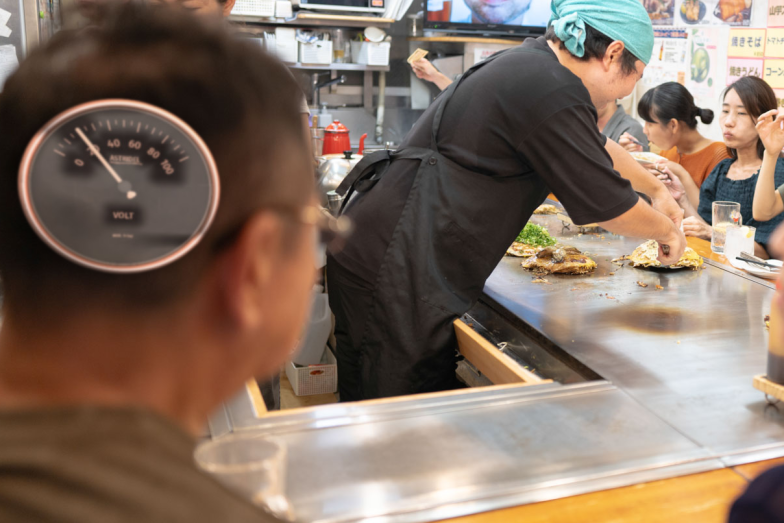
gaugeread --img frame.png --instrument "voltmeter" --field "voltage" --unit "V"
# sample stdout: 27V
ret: 20V
